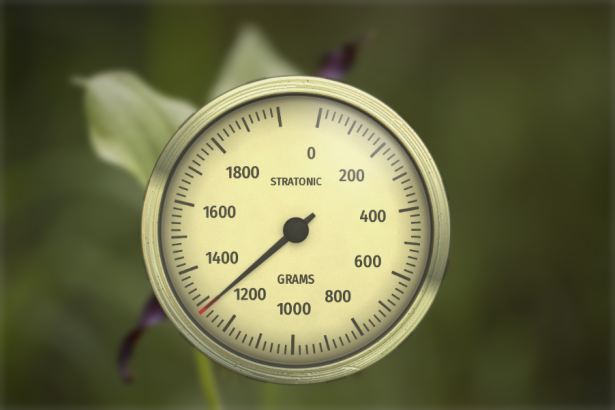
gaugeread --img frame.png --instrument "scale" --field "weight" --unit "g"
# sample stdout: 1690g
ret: 1280g
